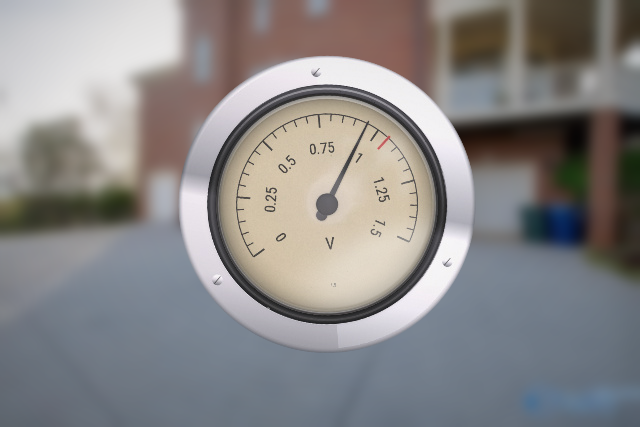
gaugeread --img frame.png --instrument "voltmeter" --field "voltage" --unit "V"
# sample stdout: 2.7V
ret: 0.95V
